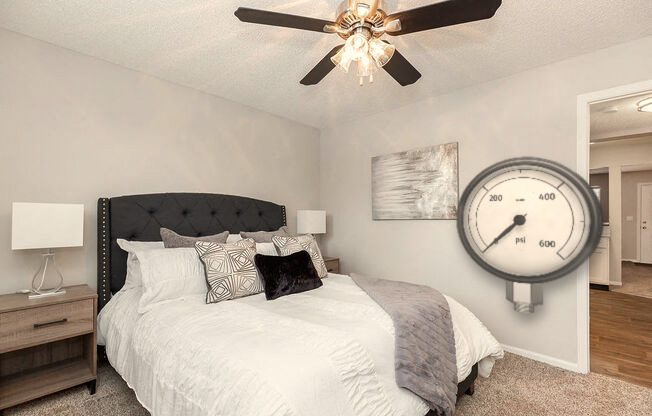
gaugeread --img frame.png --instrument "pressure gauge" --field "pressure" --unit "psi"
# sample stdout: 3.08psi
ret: 0psi
